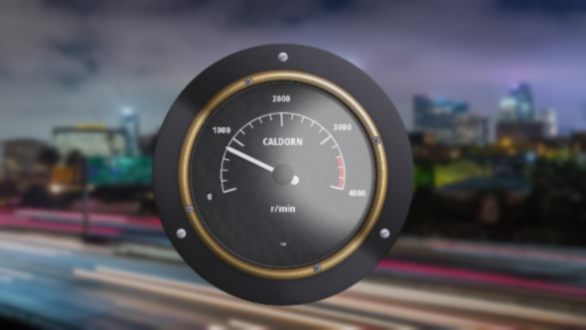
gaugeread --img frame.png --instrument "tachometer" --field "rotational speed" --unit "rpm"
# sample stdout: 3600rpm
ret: 800rpm
